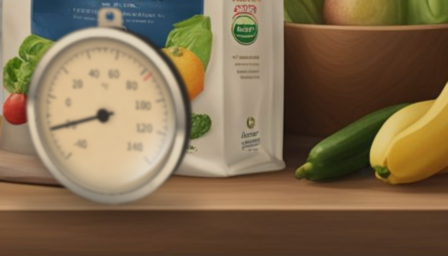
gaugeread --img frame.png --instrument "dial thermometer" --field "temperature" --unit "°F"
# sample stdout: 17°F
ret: -20°F
